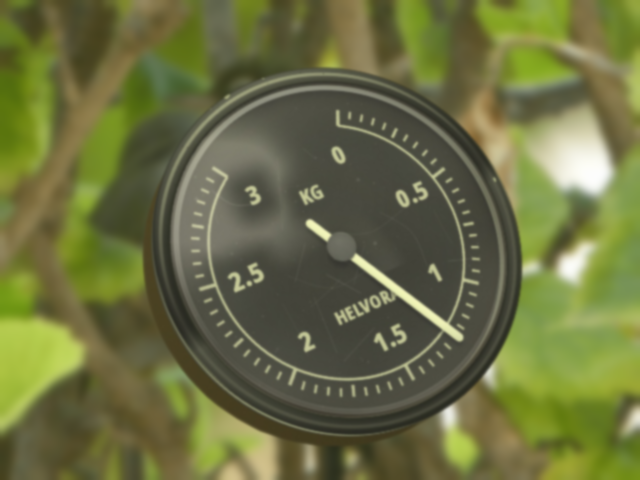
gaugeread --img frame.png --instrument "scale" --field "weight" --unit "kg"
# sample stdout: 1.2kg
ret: 1.25kg
